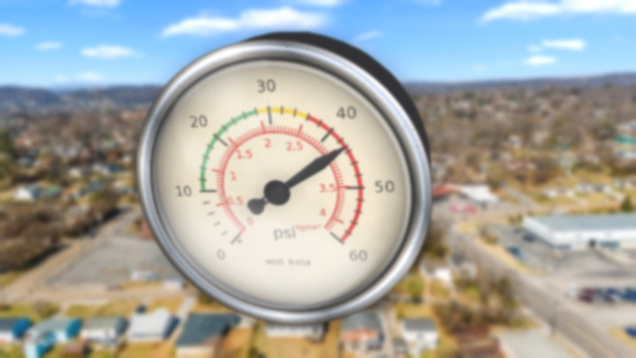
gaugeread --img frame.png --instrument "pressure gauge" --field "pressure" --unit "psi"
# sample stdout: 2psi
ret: 43psi
